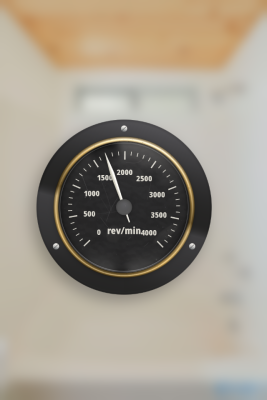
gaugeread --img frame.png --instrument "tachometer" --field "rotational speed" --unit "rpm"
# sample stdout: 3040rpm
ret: 1700rpm
